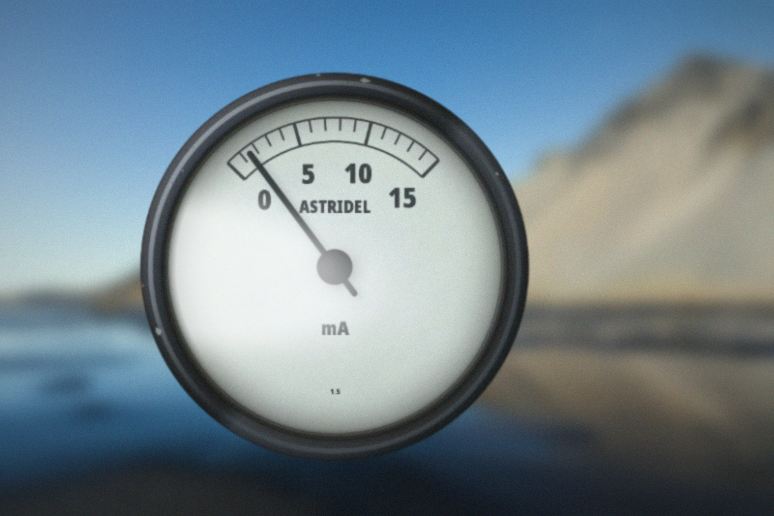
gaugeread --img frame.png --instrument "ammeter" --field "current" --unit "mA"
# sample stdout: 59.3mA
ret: 1.5mA
